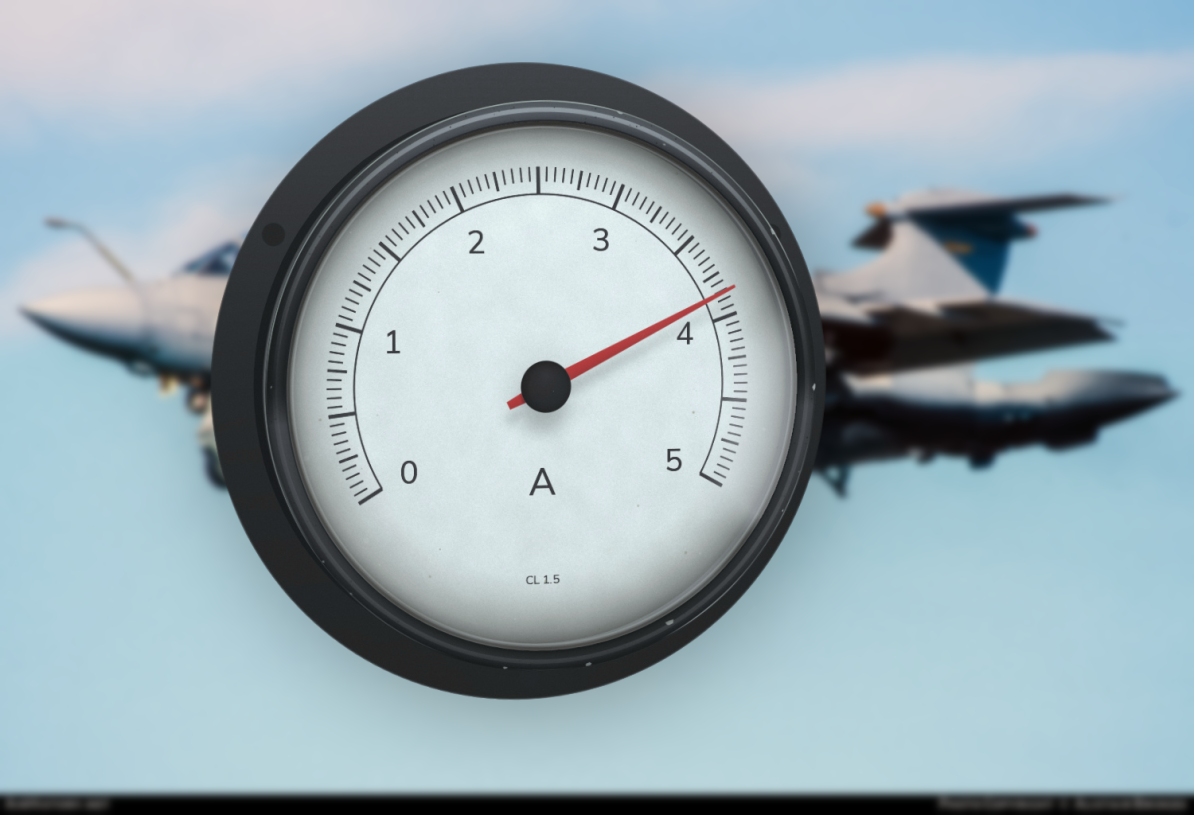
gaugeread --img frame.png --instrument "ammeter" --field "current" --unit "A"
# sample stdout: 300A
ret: 3.85A
